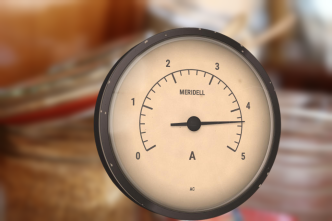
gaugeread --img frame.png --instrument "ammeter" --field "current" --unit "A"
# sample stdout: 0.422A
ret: 4.3A
